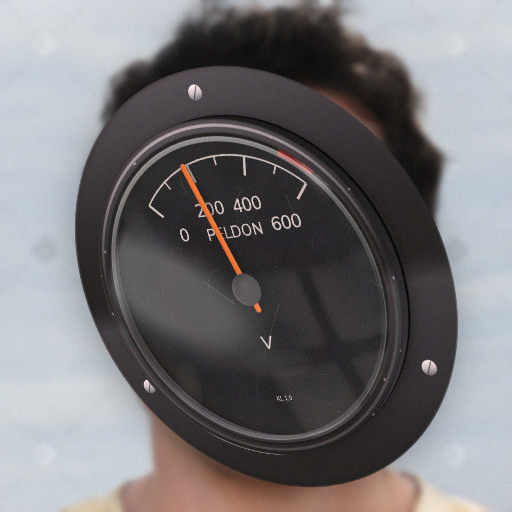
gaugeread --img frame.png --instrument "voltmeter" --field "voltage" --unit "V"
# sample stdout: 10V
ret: 200V
